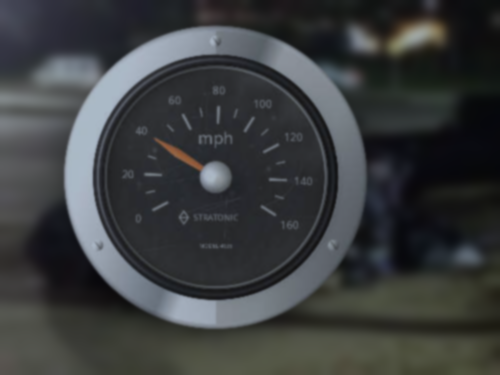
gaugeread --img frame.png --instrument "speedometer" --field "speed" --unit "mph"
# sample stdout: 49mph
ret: 40mph
